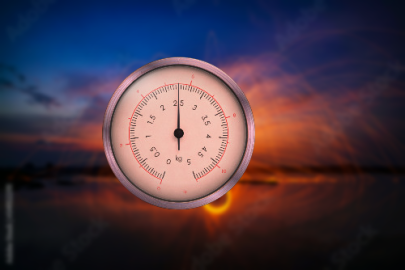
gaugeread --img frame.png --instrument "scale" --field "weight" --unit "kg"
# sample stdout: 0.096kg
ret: 2.5kg
